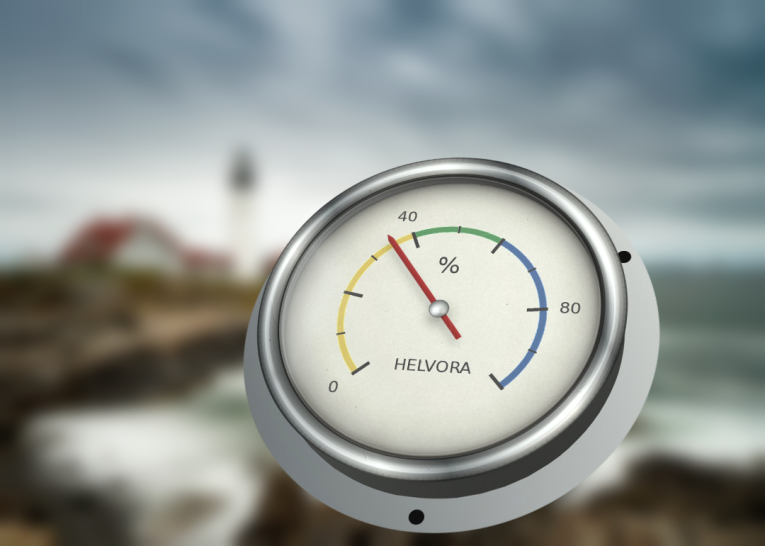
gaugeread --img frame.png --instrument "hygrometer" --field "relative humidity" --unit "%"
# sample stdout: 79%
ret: 35%
